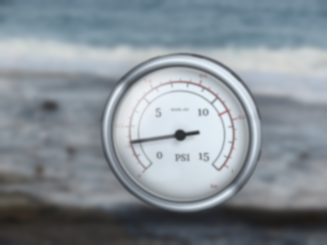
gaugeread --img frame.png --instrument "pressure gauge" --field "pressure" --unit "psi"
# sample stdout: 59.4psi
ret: 2psi
